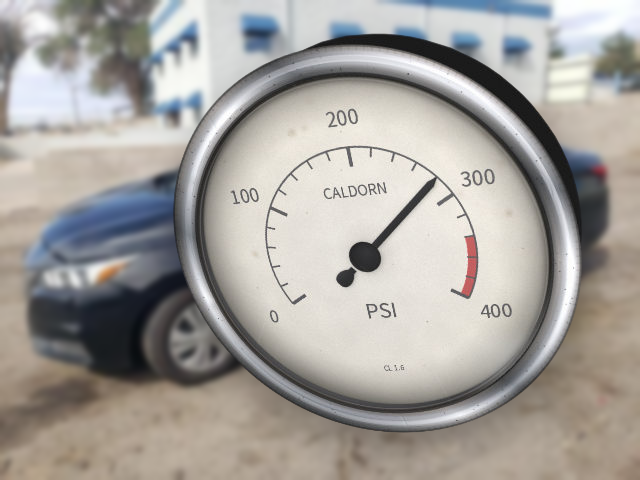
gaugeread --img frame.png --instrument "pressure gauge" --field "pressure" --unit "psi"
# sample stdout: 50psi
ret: 280psi
